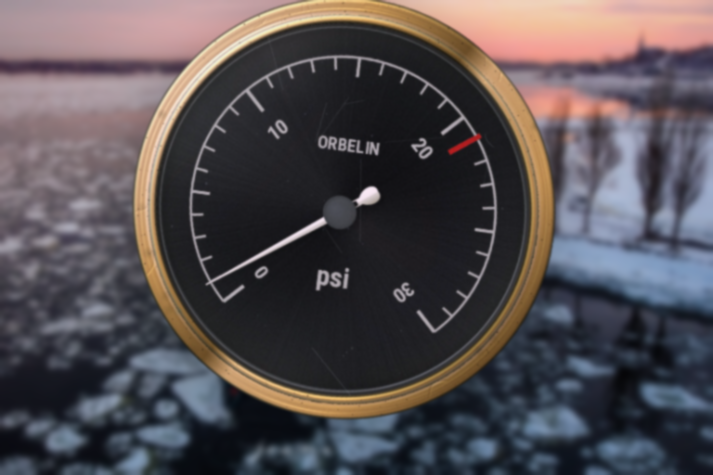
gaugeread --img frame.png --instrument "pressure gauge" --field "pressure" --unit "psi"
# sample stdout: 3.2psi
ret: 1psi
